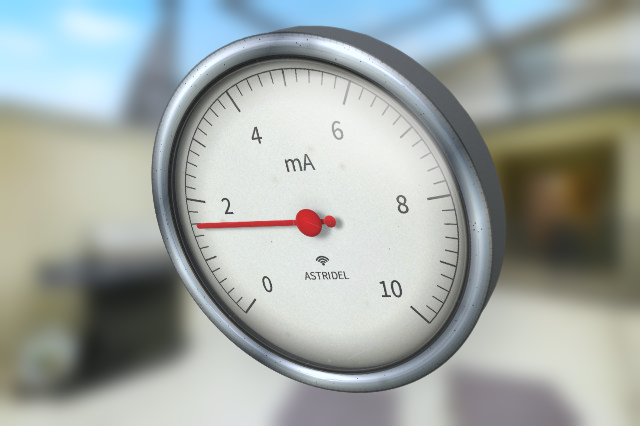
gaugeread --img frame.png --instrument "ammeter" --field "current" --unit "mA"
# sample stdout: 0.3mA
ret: 1.6mA
